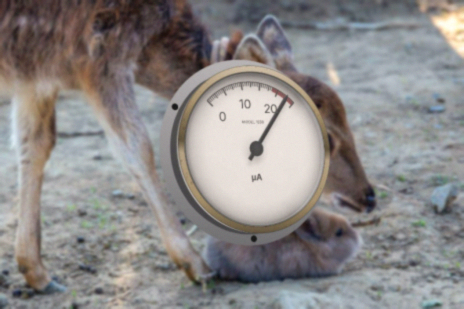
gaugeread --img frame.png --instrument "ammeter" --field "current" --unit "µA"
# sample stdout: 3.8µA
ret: 22.5µA
